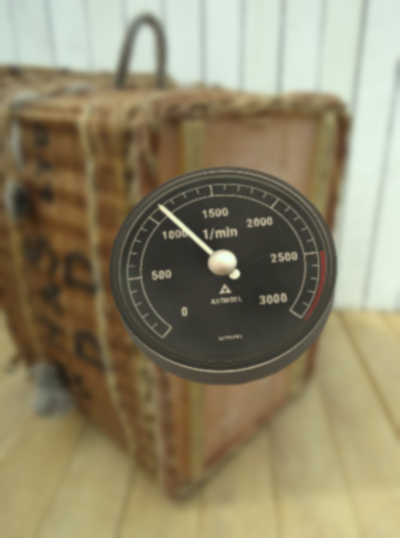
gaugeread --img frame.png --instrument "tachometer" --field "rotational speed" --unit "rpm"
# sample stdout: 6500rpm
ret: 1100rpm
